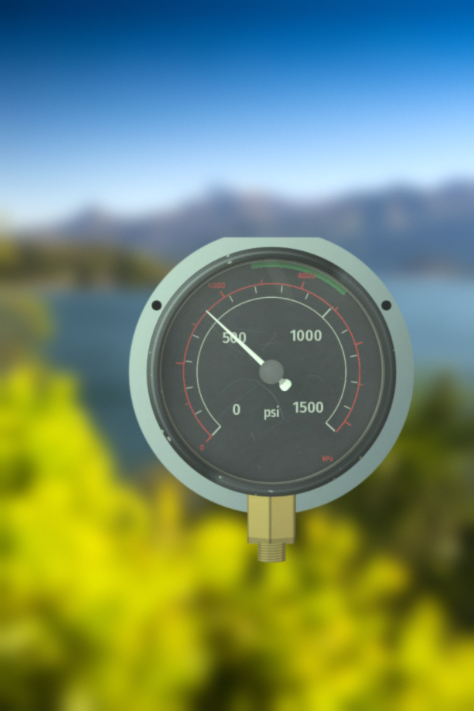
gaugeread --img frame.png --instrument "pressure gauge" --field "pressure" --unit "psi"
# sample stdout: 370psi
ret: 500psi
